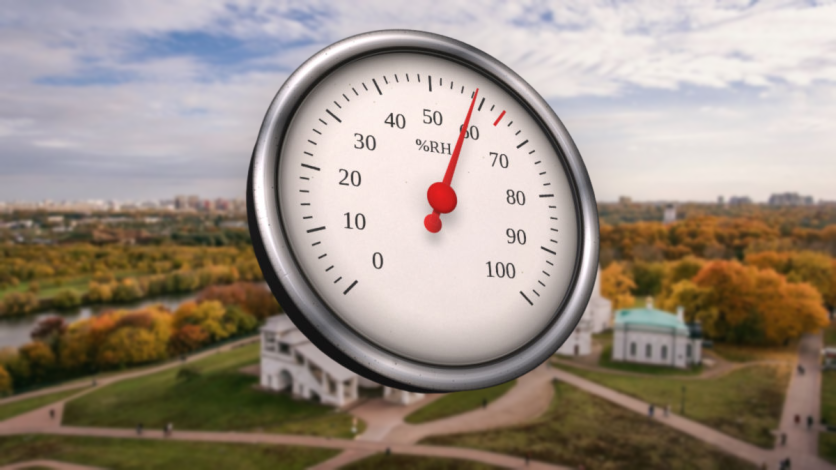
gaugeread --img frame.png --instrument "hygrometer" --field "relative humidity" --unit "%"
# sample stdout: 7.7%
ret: 58%
